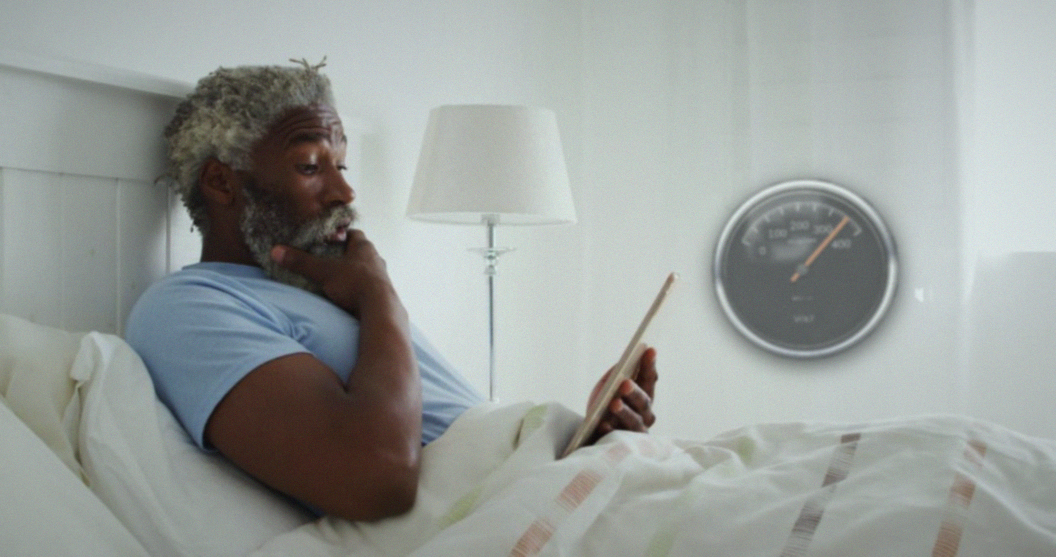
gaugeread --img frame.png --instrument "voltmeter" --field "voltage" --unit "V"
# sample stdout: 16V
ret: 350V
